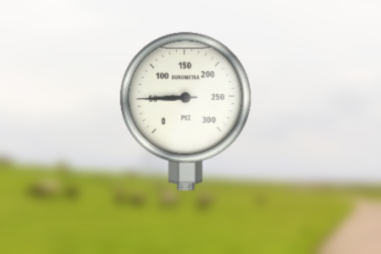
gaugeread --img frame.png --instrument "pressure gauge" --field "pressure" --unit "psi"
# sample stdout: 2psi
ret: 50psi
